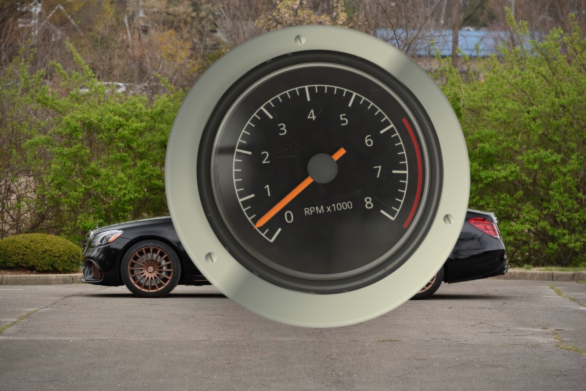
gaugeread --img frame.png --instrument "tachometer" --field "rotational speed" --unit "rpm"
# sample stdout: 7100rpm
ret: 400rpm
